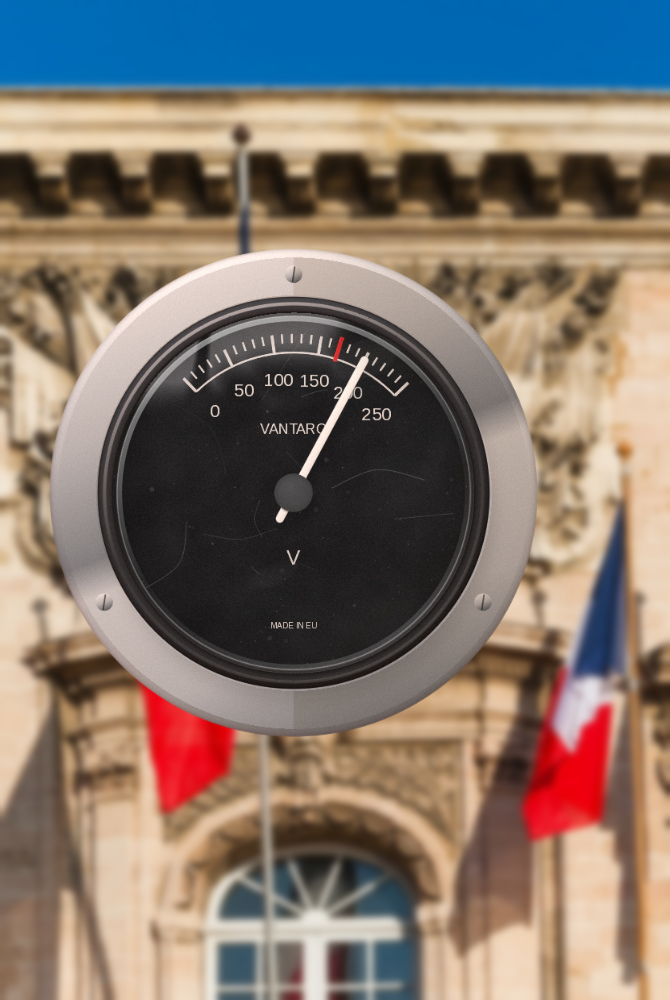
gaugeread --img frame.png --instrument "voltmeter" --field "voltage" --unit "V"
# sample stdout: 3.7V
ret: 200V
